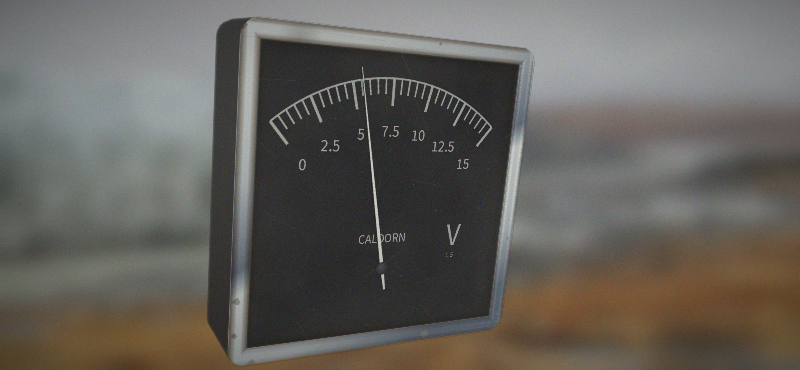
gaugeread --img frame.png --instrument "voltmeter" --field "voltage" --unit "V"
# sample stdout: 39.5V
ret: 5.5V
